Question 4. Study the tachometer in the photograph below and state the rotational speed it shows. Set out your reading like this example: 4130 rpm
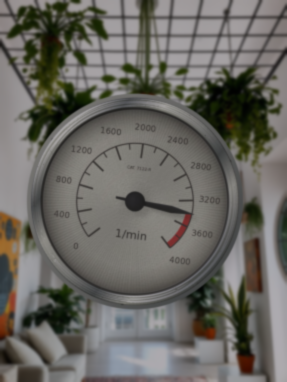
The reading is 3400 rpm
